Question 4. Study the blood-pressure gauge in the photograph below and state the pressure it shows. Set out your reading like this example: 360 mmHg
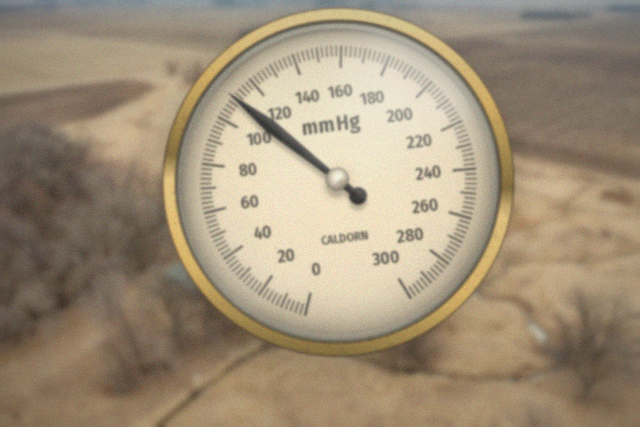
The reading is 110 mmHg
